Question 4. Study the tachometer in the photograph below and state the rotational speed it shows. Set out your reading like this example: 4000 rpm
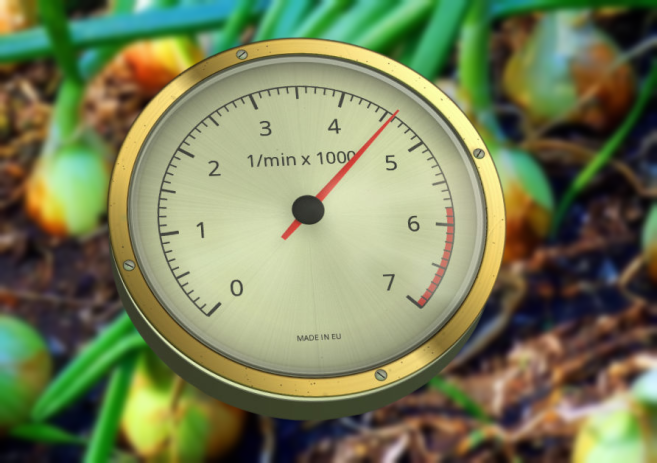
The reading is 4600 rpm
